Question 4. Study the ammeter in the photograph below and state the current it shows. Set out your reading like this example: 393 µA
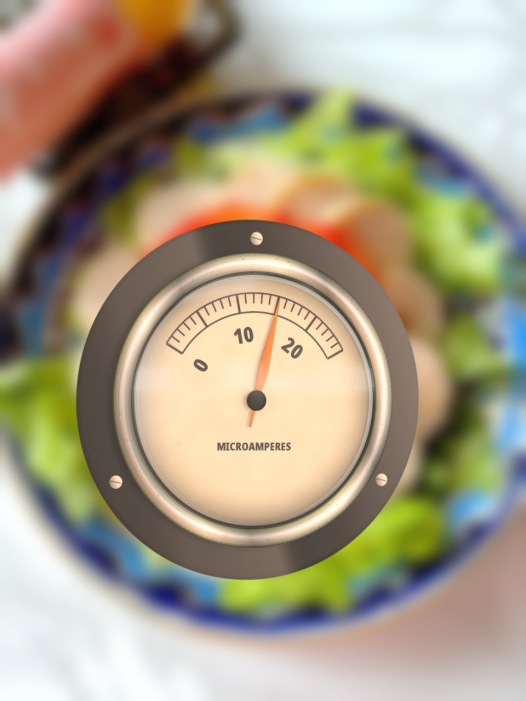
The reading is 15 µA
